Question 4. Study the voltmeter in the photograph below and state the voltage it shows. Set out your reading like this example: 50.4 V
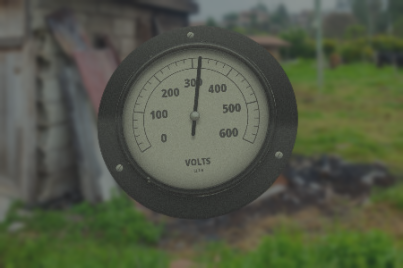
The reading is 320 V
